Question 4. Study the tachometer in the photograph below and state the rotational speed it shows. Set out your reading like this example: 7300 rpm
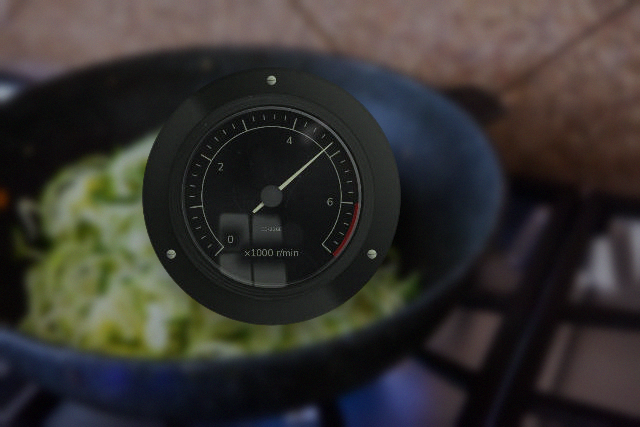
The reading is 4800 rpm
